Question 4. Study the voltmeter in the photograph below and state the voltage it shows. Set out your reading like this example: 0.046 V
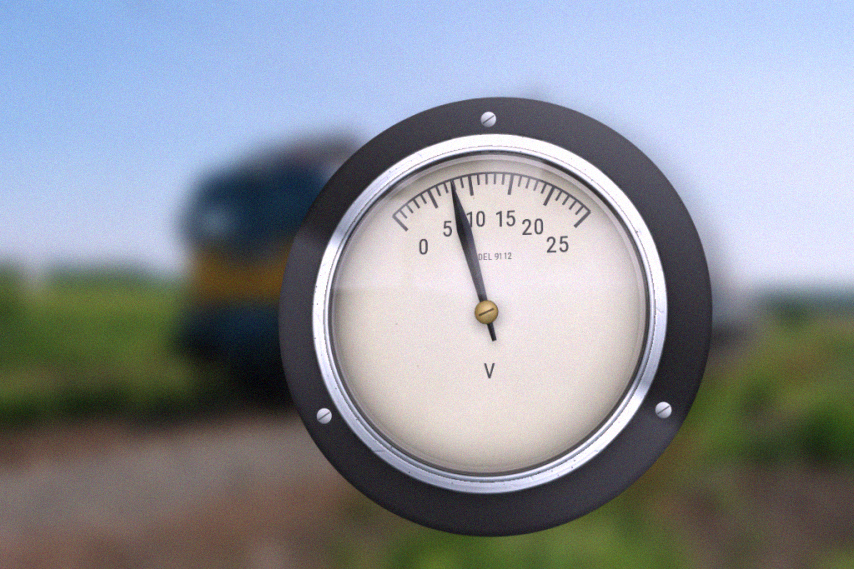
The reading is 8 V
